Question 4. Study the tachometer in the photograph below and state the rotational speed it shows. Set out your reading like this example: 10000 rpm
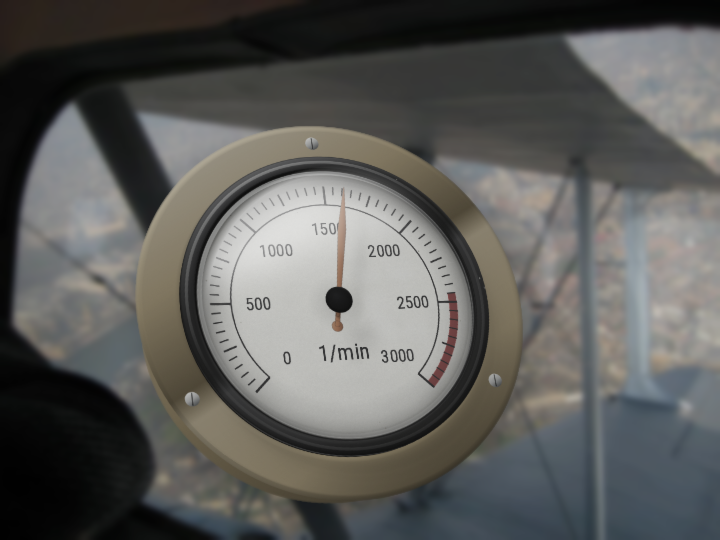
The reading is 1600 rpm
